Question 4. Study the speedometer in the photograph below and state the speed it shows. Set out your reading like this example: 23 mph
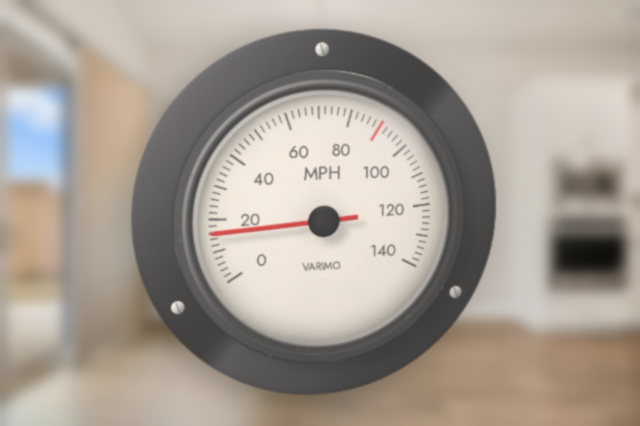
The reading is 16 mph
